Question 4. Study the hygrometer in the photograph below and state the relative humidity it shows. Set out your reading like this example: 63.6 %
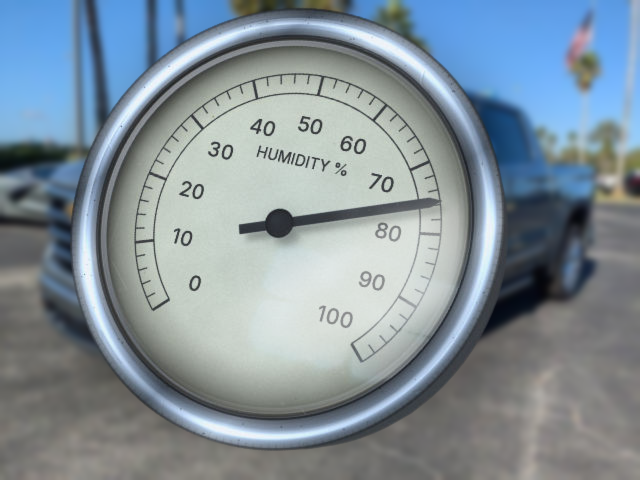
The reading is 76 %
